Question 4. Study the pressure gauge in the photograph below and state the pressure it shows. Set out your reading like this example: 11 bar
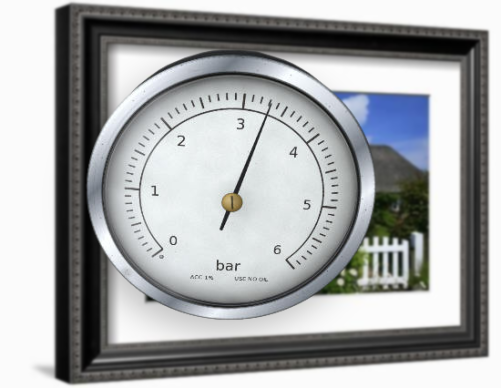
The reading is 3.3 bar
